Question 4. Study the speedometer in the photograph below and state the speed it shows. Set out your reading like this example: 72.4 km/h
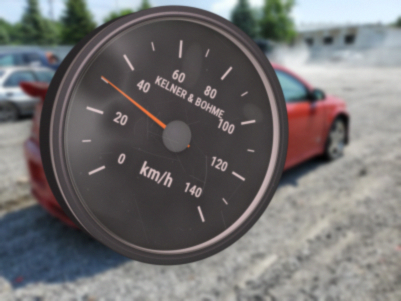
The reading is 30 km/h
